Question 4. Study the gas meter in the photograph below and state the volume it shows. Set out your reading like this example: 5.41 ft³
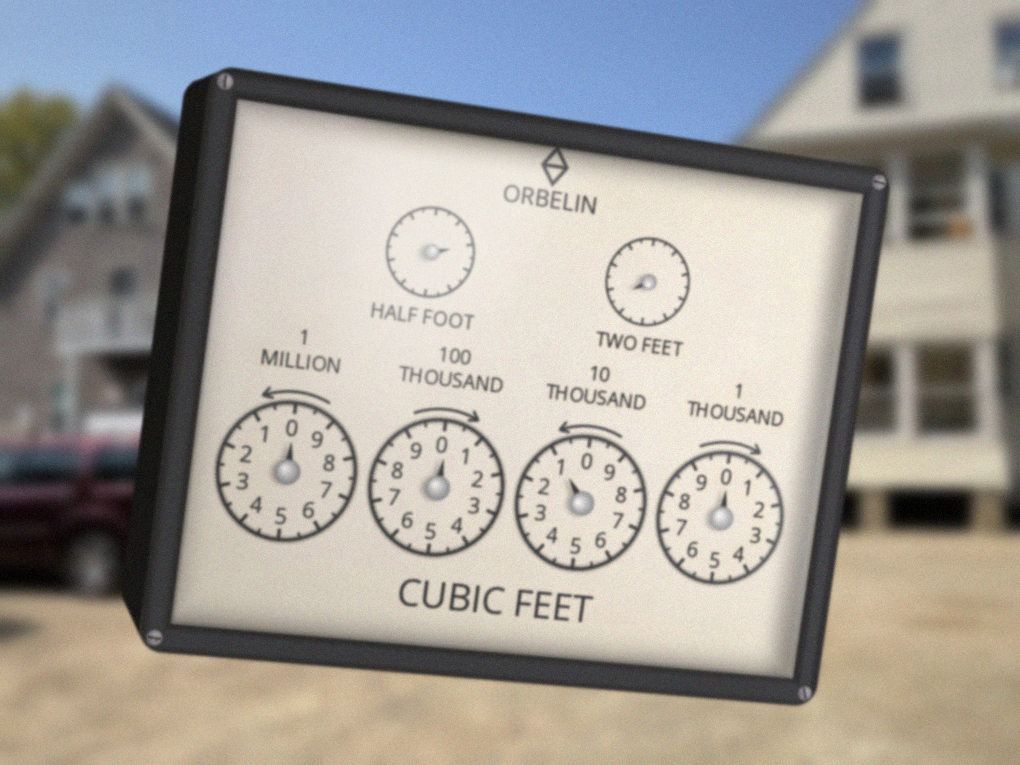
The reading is 1000 ft³
